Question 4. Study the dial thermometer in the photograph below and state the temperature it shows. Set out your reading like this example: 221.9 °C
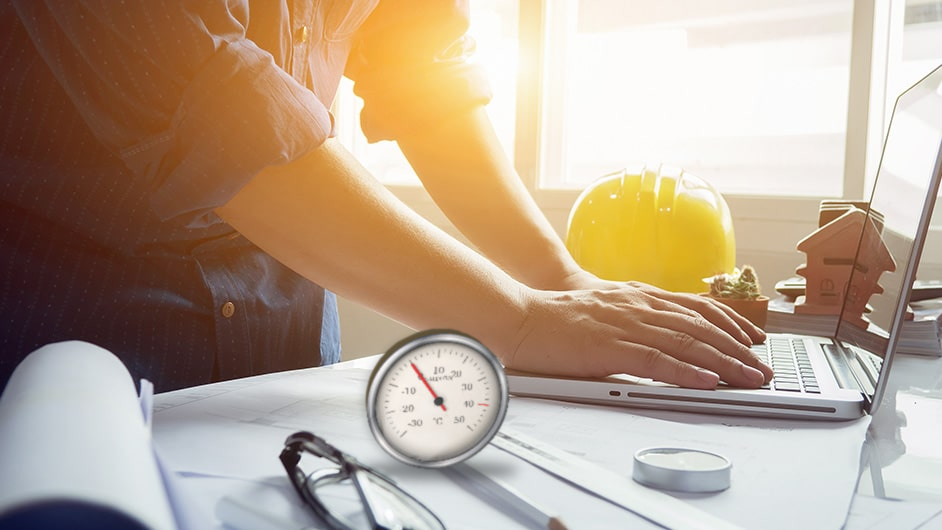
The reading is 0 °C
